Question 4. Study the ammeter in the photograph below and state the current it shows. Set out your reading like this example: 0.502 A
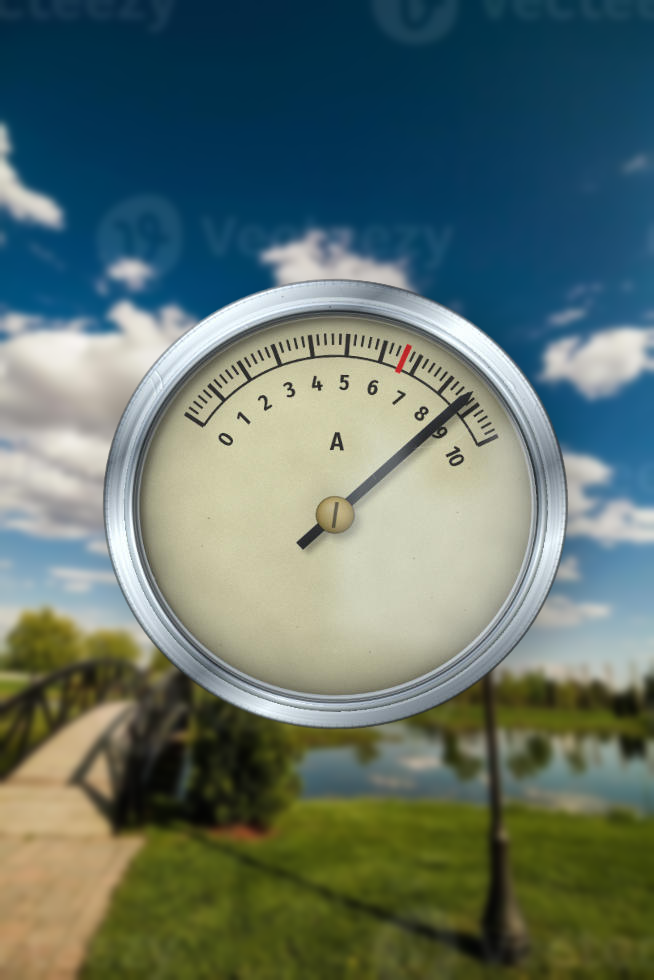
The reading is 8.6 A
